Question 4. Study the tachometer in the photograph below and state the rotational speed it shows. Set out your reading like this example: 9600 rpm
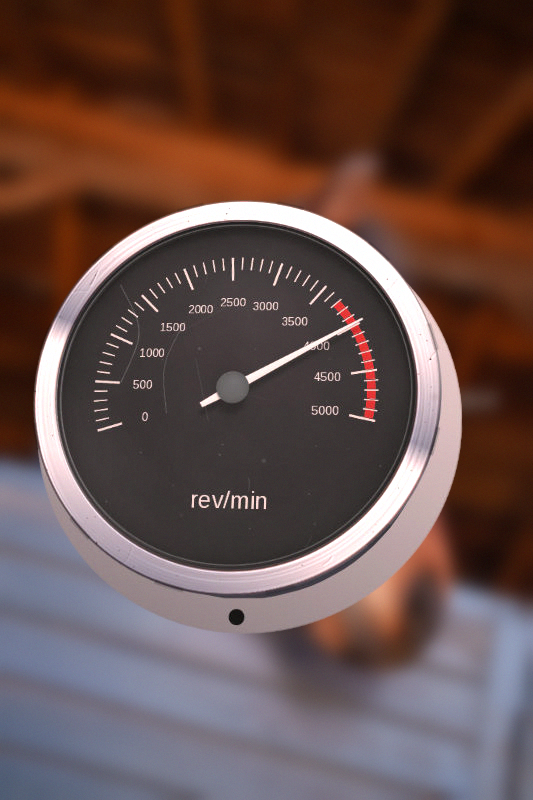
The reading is 4000 rpm
